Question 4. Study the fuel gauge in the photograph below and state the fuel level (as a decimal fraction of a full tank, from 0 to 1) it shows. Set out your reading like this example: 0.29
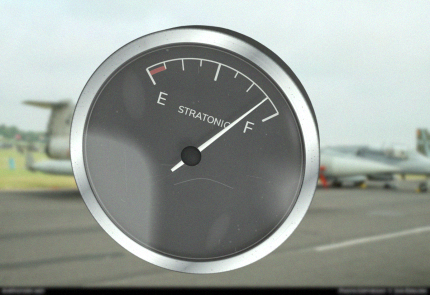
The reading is 0.875
